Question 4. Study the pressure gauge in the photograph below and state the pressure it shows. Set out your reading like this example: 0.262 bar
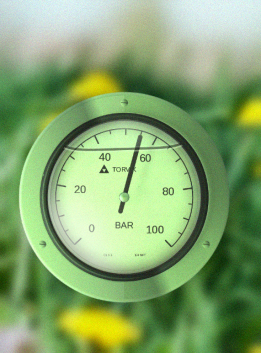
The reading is 55 bar
